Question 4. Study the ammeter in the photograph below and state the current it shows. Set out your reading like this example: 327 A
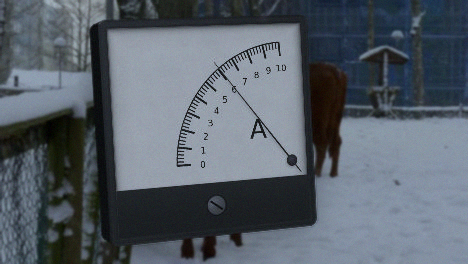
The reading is 6 A
